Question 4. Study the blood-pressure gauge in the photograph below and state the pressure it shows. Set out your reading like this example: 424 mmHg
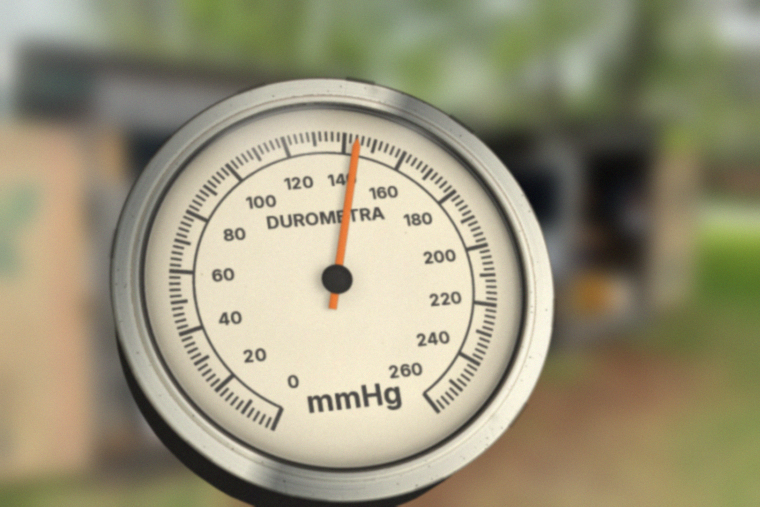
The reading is 144 mmHg
